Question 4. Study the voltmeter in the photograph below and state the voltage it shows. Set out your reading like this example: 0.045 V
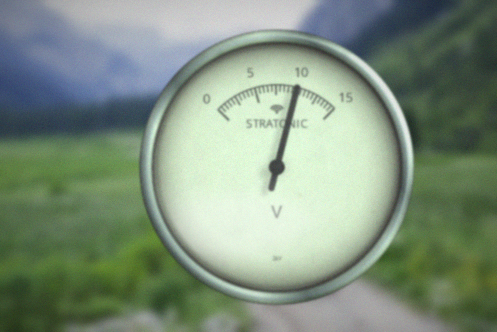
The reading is 10 V
